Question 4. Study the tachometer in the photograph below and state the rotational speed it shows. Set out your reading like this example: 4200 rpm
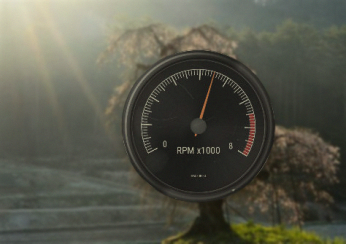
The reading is 4500 rpm
